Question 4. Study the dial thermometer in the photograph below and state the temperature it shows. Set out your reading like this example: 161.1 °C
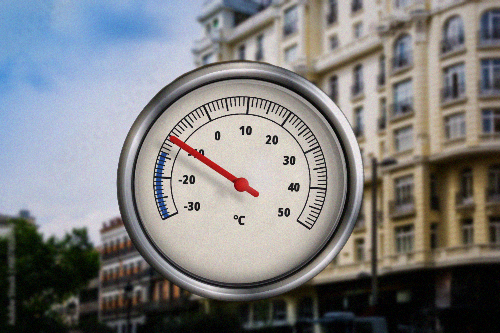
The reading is -10 °C
